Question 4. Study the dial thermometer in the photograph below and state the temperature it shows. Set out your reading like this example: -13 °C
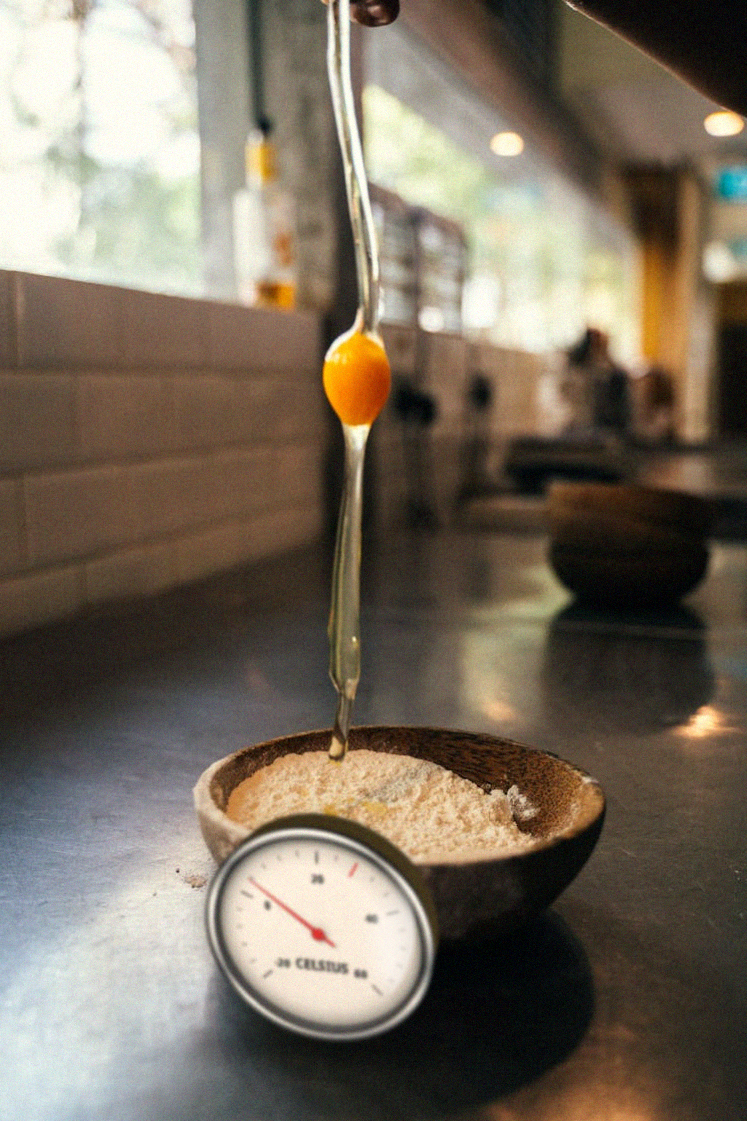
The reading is 4 °C
